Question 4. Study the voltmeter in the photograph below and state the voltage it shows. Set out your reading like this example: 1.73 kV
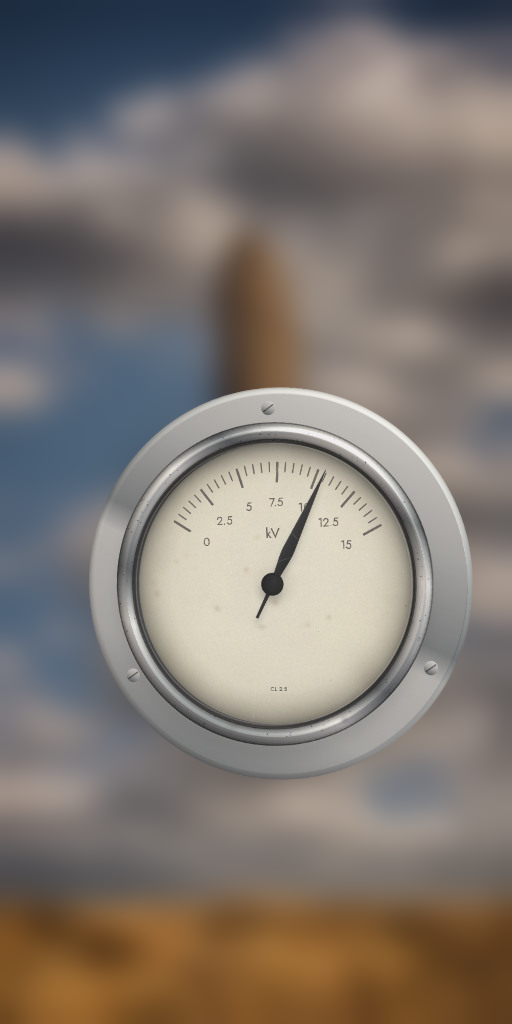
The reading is 10.5 kV
